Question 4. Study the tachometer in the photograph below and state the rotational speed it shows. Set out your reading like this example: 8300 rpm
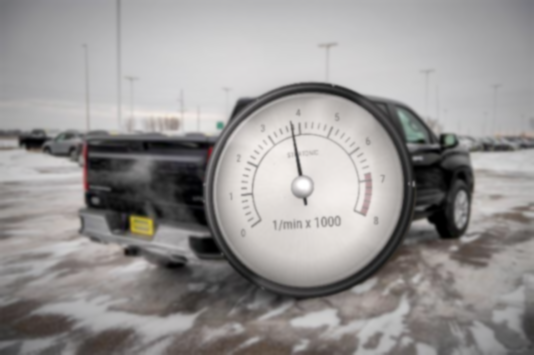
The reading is 3800 rpm
